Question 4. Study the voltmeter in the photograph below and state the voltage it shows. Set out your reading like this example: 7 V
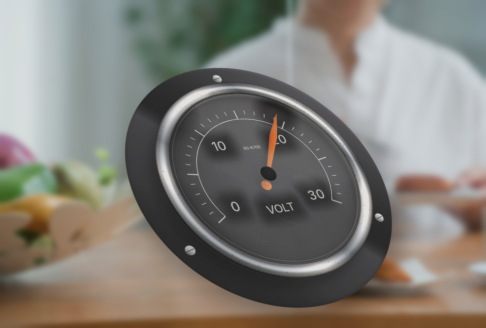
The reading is 19 V
